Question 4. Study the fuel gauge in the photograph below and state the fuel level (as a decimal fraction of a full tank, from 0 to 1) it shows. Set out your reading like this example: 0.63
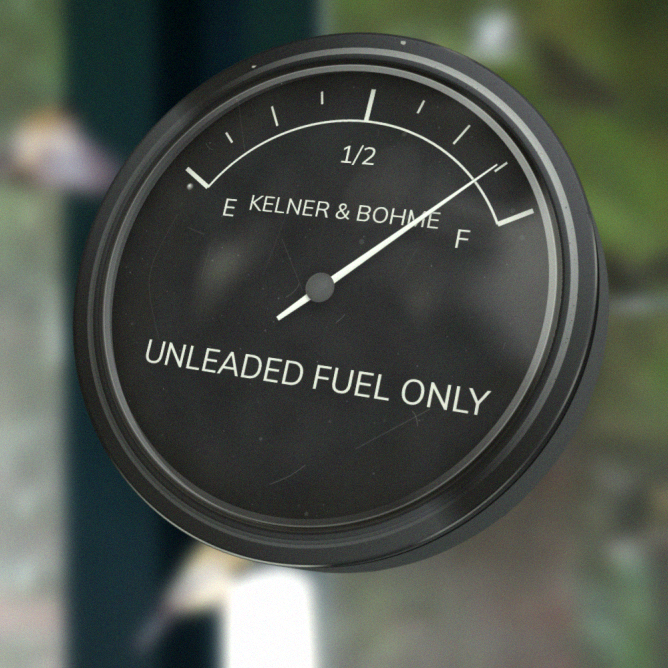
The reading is 0.875
